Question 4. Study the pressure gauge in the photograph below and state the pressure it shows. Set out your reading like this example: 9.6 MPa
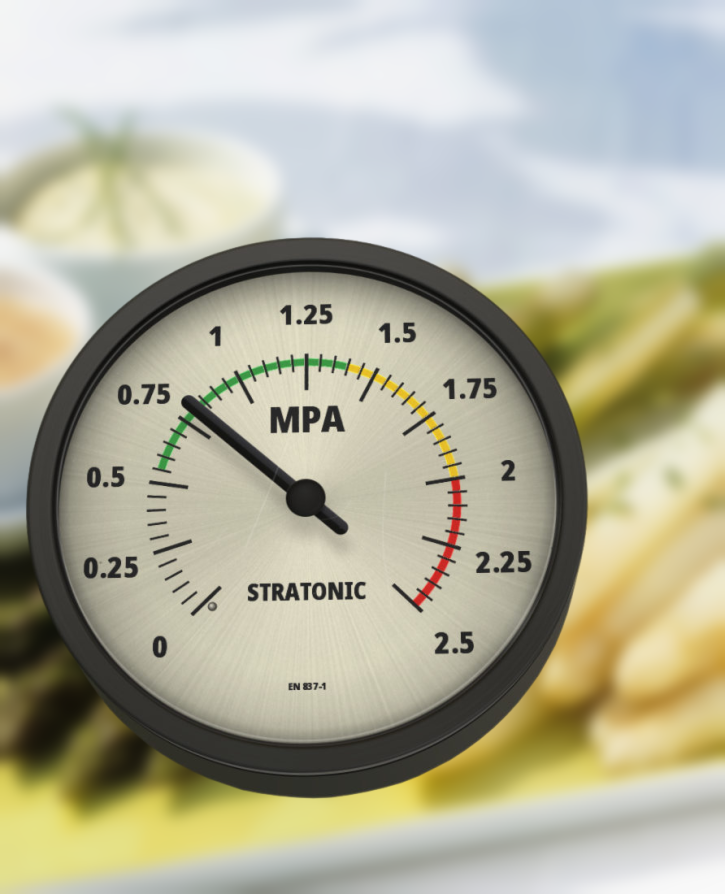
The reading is 0.8 MPa
